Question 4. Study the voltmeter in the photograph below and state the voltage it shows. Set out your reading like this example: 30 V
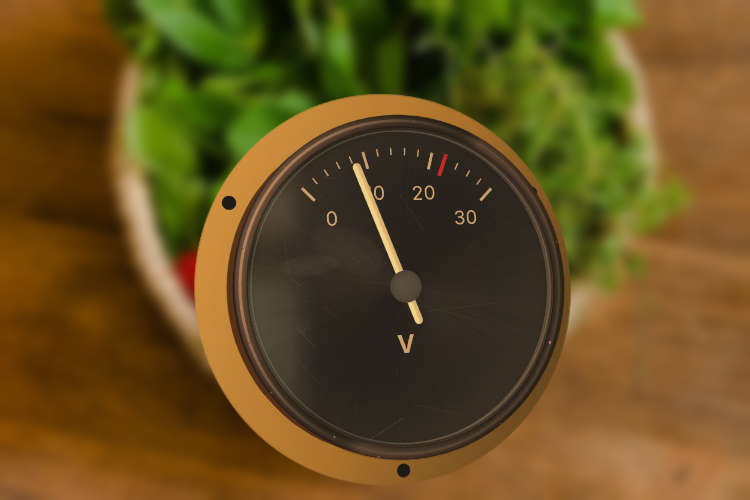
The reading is 8 V
